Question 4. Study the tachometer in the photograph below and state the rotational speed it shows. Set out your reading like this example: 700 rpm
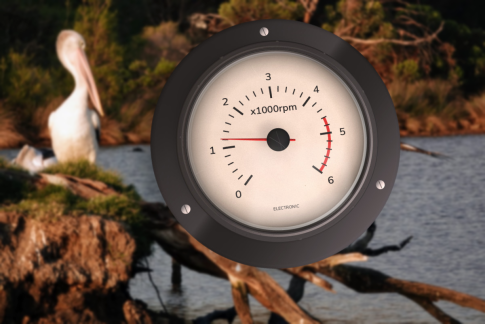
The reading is 1200 rpm
